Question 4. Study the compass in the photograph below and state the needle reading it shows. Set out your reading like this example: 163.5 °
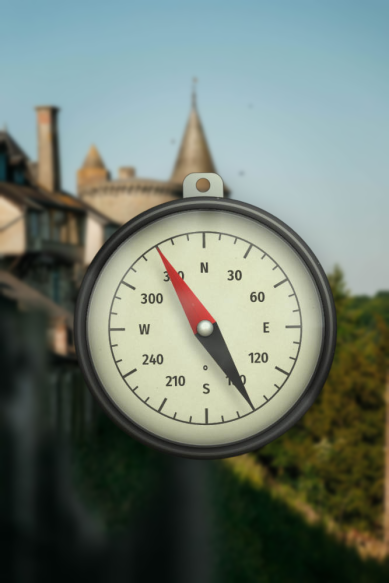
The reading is 330 °
